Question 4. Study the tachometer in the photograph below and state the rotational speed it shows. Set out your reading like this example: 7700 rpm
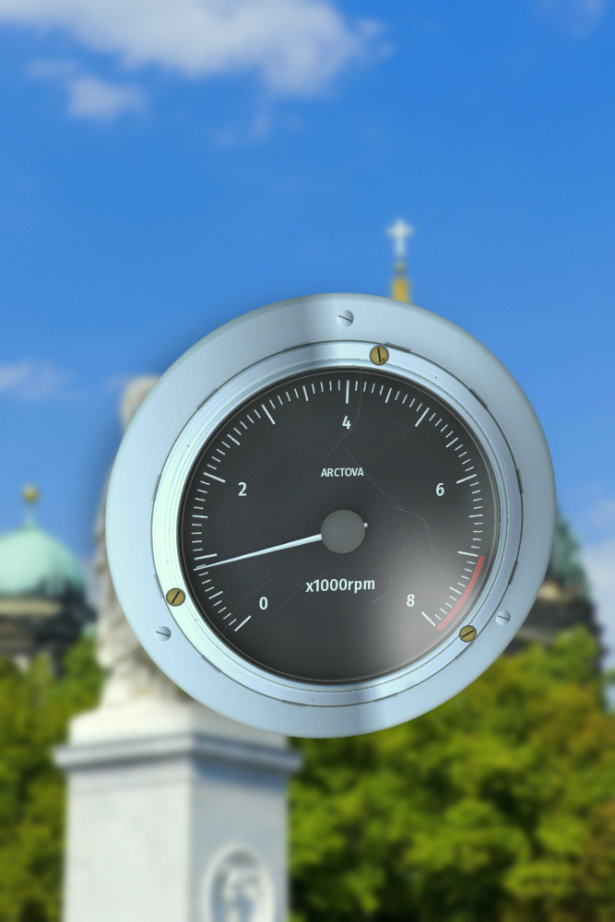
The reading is 900 rpm
